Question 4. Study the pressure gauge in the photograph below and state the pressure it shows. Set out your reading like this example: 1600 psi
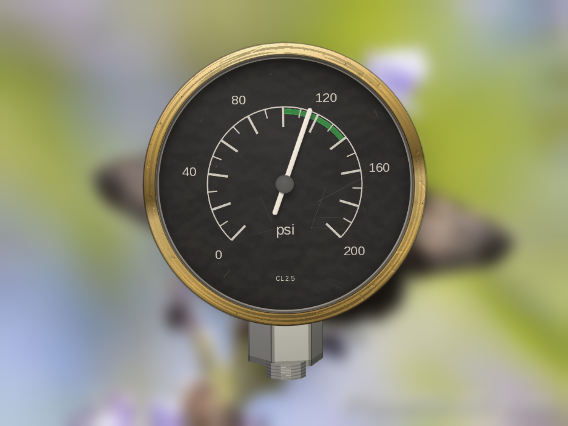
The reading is 115 psi
